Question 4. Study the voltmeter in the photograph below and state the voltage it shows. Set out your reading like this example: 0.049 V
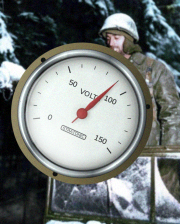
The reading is 90 V
